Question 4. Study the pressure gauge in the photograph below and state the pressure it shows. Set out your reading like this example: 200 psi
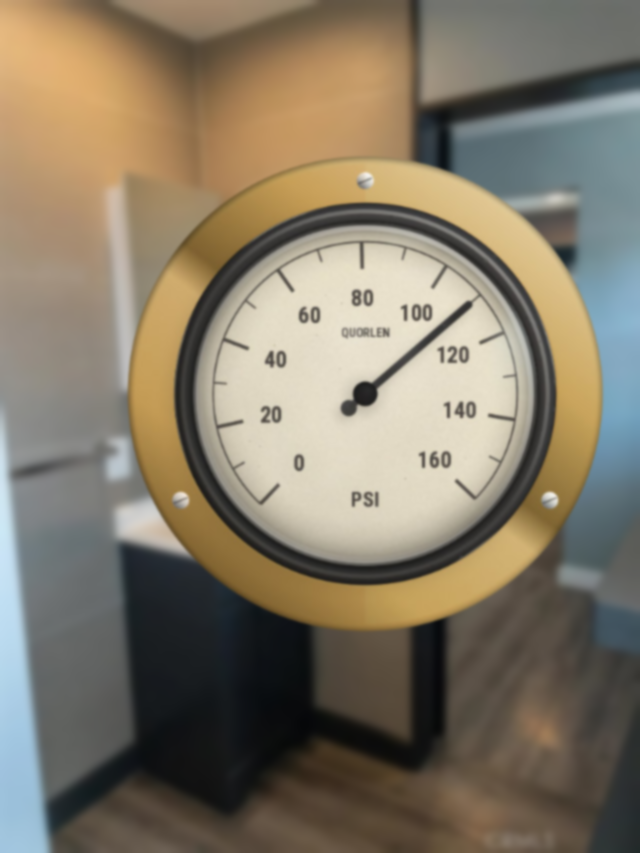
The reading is 110 psi
